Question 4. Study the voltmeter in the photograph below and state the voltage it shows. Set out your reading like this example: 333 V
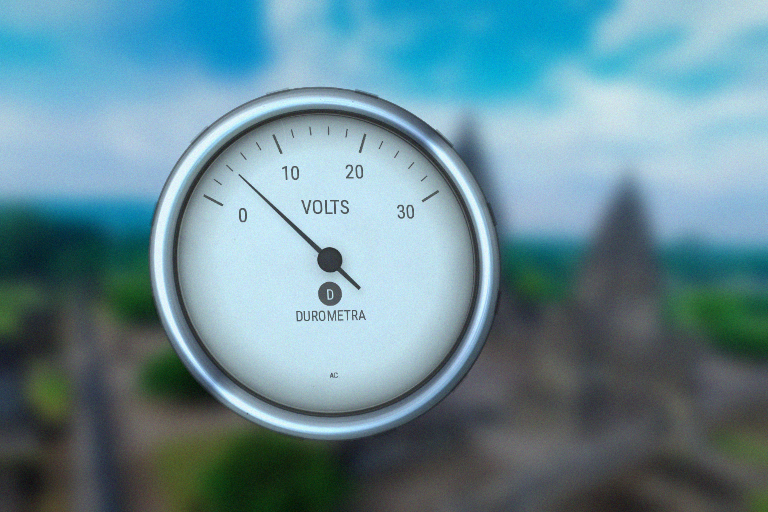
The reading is 4 V
